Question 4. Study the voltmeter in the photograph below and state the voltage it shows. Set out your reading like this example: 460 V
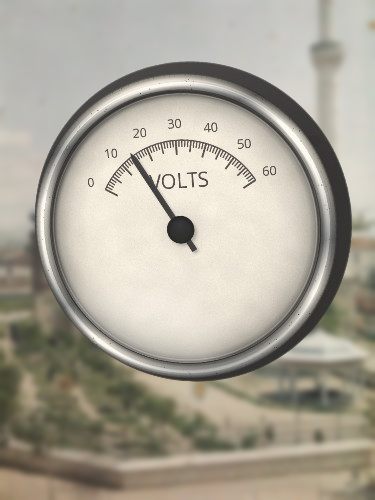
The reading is 15 V
